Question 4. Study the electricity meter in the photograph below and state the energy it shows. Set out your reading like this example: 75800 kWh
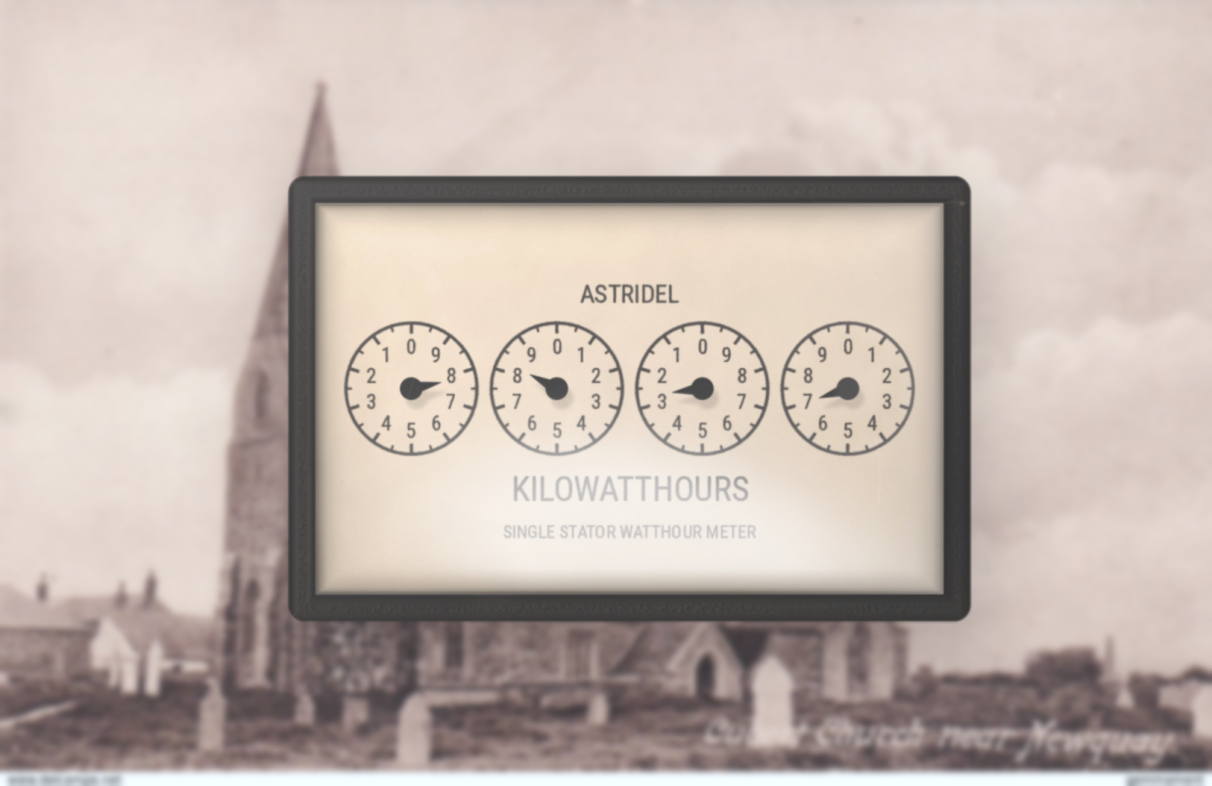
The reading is 7827 kWh
